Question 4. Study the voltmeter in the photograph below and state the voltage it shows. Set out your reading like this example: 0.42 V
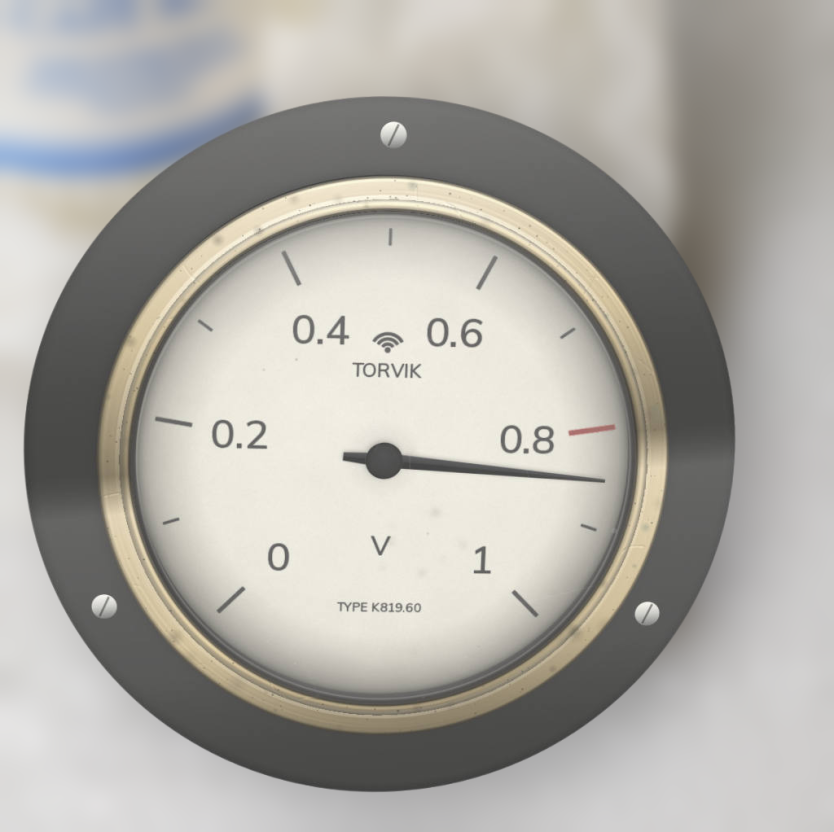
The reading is 0.85 V
